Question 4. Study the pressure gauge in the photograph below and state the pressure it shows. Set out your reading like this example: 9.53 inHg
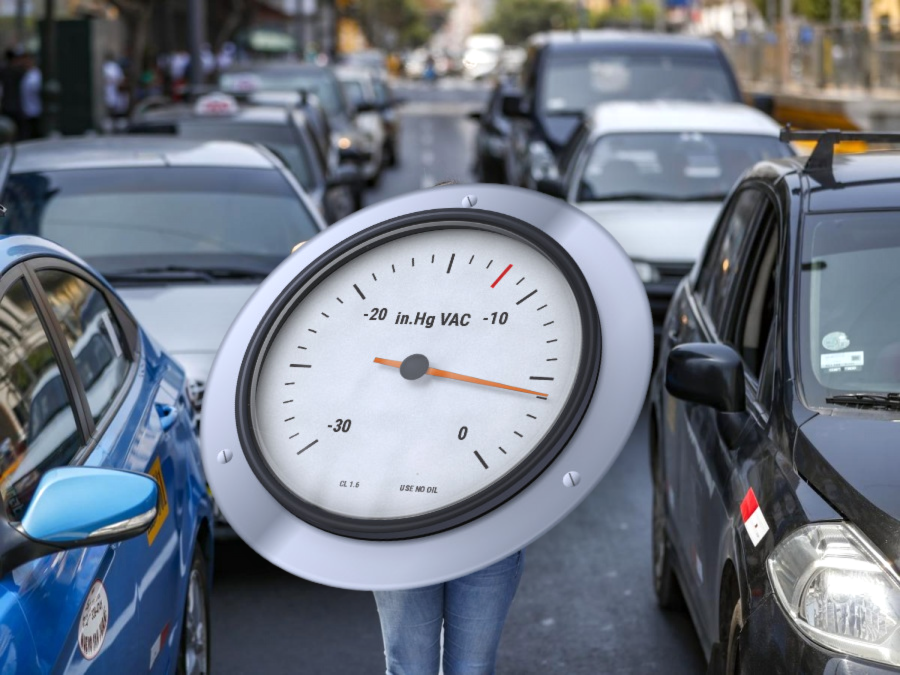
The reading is -4 inHg
